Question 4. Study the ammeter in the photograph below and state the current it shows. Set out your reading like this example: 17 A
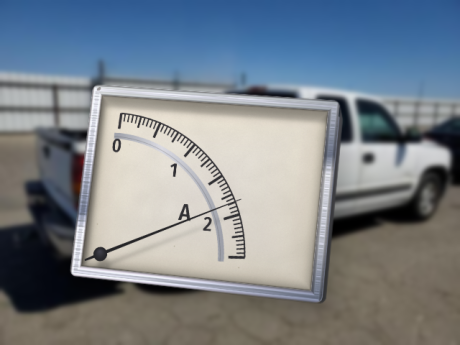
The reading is 1.85 A
